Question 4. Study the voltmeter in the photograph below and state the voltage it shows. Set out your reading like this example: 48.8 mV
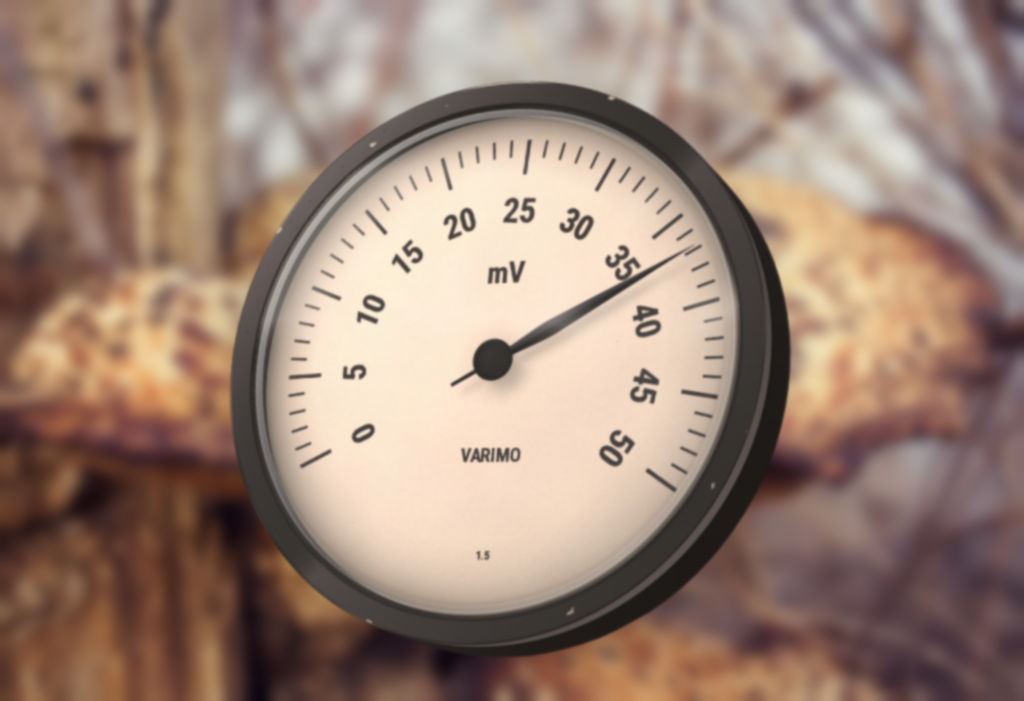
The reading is 37 mV
